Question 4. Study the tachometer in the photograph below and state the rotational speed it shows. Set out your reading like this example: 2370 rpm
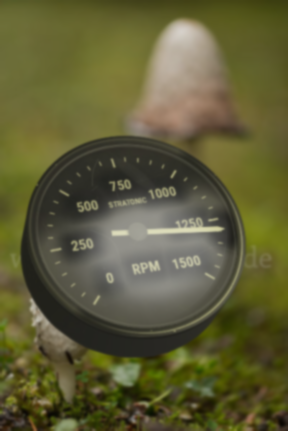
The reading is 1300 rpm
